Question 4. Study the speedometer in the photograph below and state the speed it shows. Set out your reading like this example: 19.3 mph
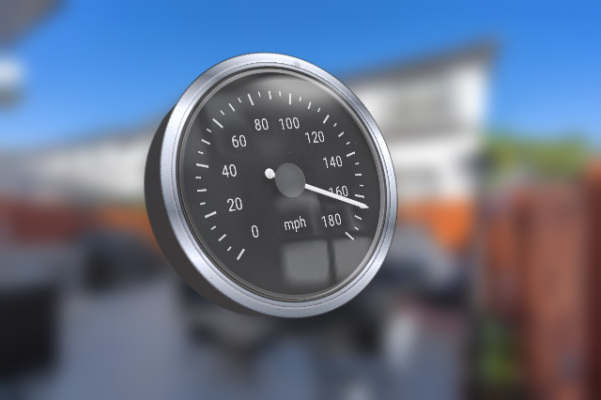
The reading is 165 mph
